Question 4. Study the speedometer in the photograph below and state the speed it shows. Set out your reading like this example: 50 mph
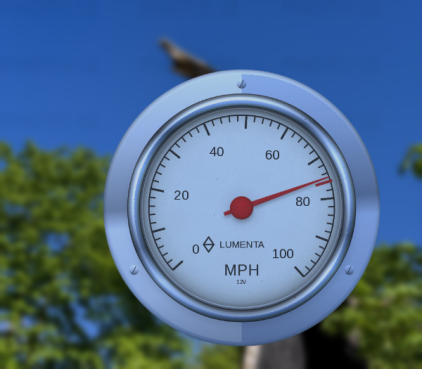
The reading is 75 mph
